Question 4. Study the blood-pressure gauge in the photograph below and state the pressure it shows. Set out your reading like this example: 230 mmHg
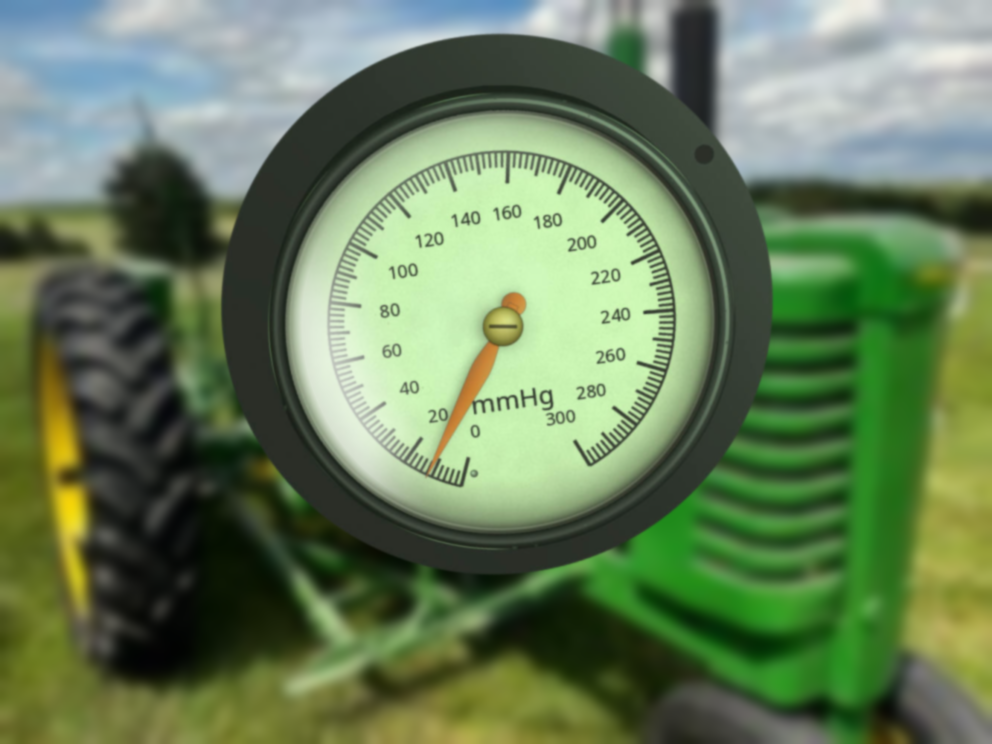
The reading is 12 mmHg
